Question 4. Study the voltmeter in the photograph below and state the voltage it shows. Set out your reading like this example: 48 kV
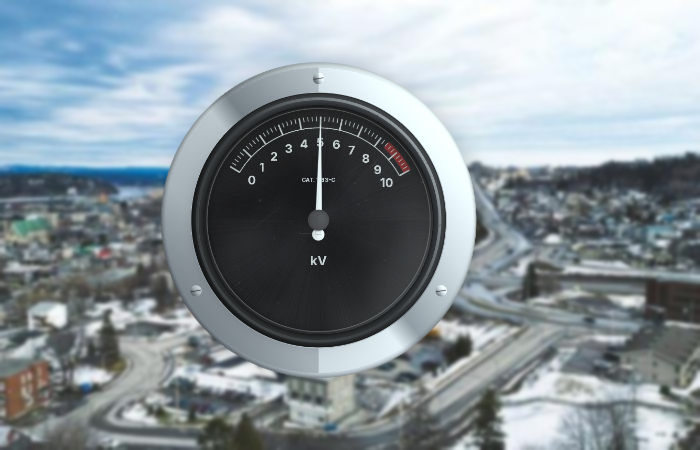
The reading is 5 kV
